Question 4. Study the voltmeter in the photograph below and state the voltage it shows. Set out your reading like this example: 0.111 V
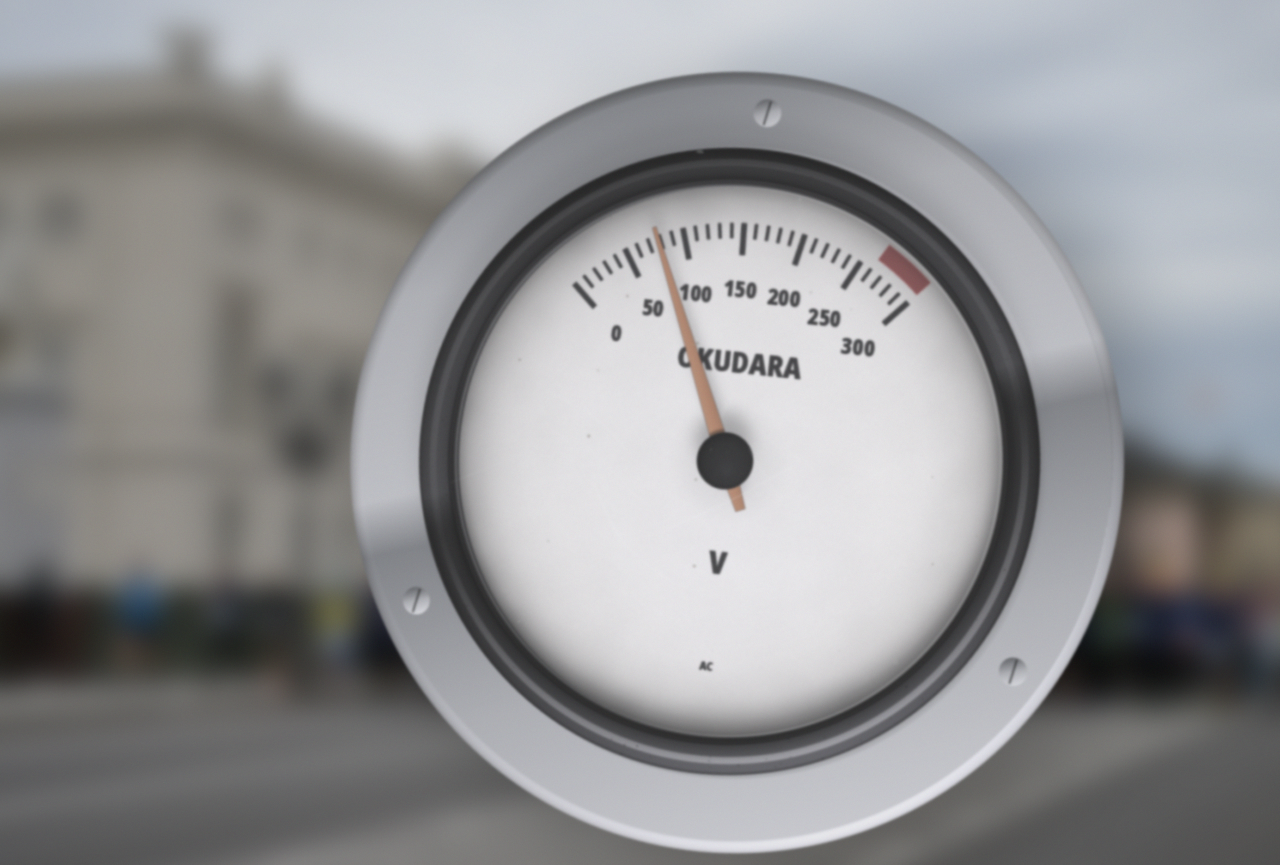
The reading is 80 V
